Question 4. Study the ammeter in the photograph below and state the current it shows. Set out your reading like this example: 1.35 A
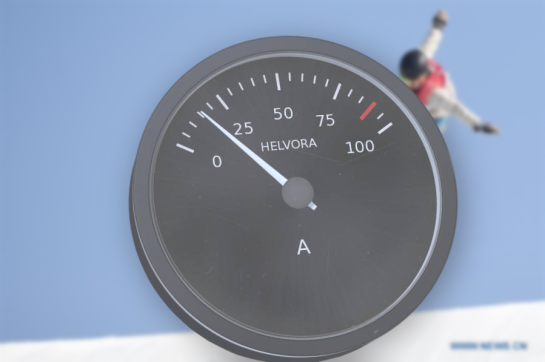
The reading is 15 A
